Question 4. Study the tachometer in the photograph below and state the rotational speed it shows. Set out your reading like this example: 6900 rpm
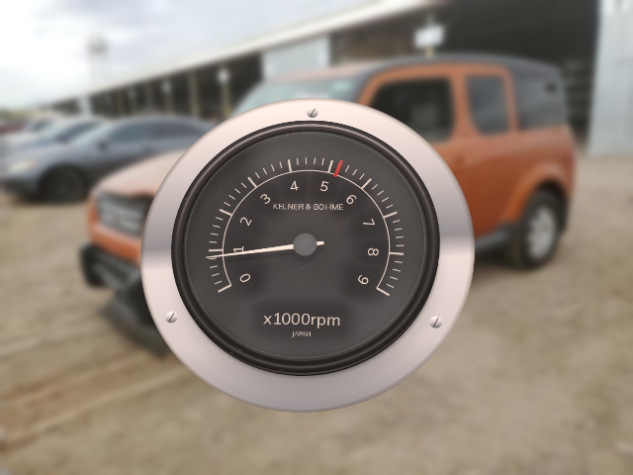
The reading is 800 rpm
